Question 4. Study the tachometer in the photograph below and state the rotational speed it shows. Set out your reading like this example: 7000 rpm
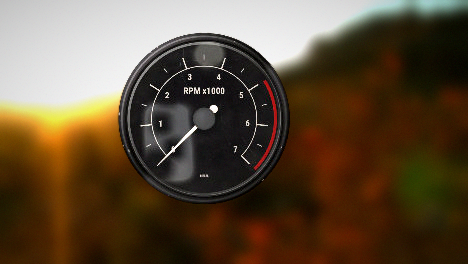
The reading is 0 rpm
